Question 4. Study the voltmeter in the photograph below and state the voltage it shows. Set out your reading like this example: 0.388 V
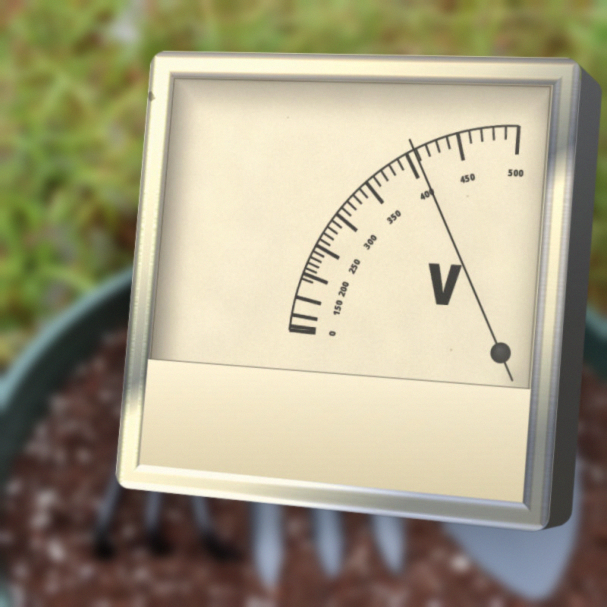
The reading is 410 V
